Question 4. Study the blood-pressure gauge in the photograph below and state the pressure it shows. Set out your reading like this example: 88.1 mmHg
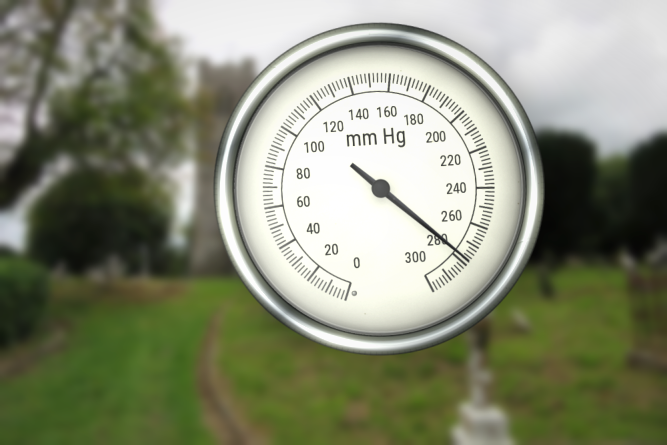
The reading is 278 mmHg
